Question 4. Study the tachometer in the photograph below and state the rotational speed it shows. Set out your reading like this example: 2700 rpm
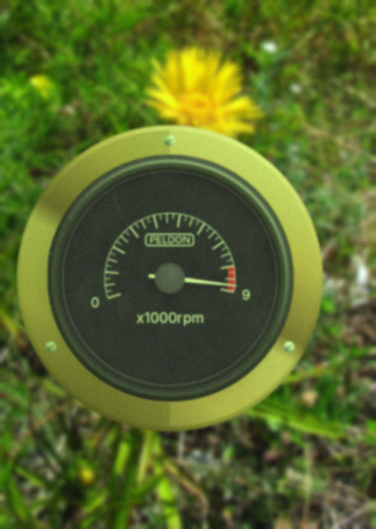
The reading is 8750 rpm
